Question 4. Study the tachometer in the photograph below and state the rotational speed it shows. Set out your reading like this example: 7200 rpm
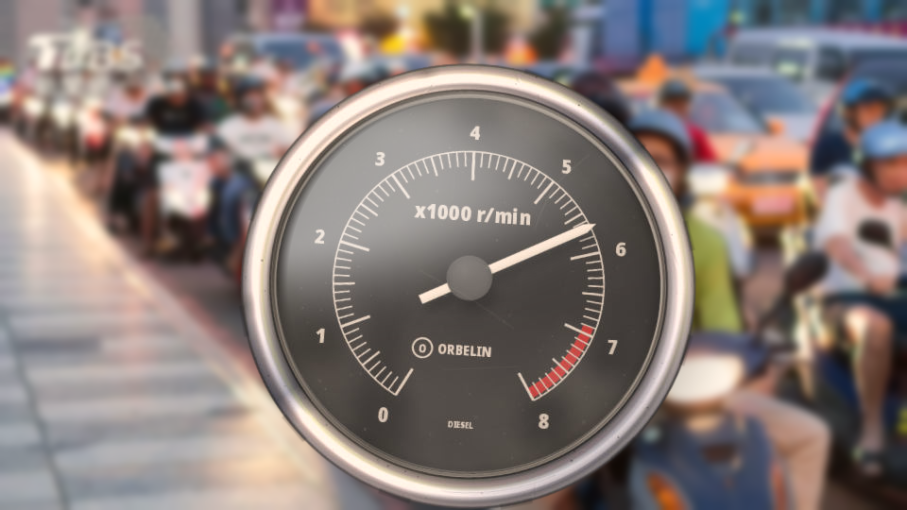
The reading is 5700 rpm
